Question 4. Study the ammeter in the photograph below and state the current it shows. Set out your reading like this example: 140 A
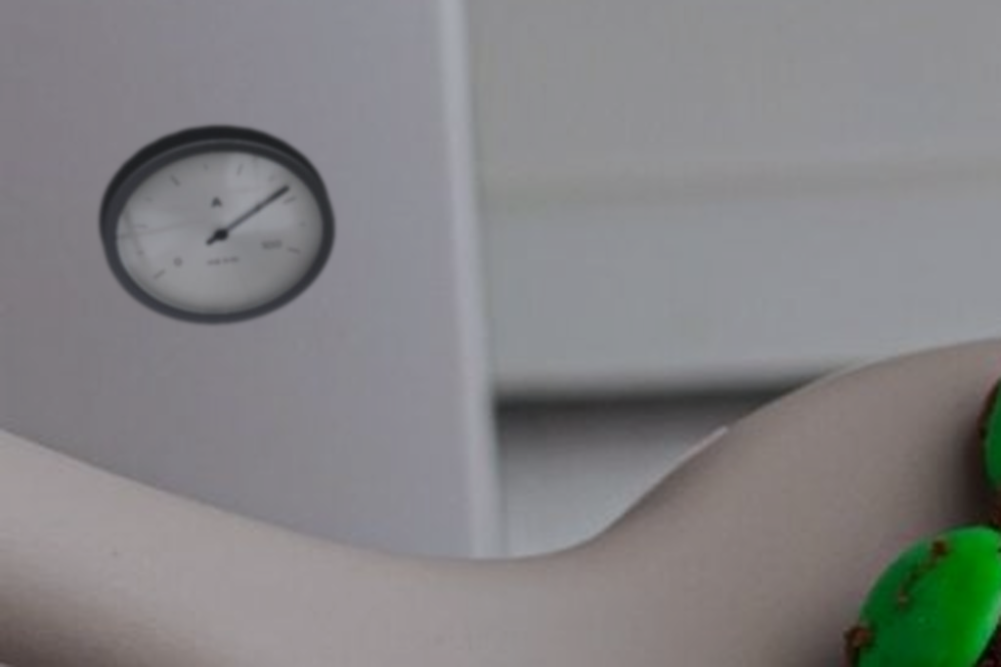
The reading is 75 A
